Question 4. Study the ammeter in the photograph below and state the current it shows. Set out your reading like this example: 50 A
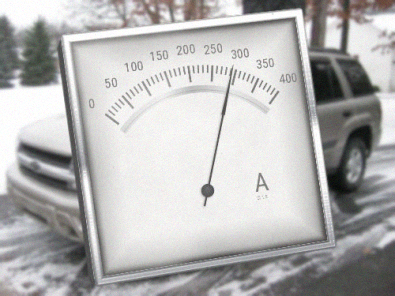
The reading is 290 A
